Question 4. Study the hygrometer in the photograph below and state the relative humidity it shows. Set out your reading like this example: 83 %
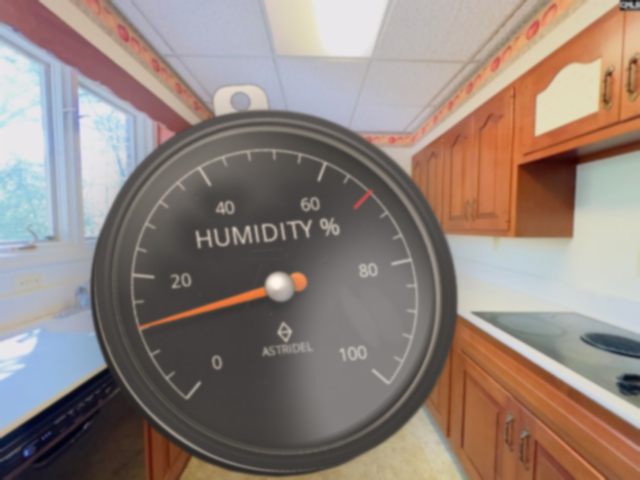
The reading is 12 %
